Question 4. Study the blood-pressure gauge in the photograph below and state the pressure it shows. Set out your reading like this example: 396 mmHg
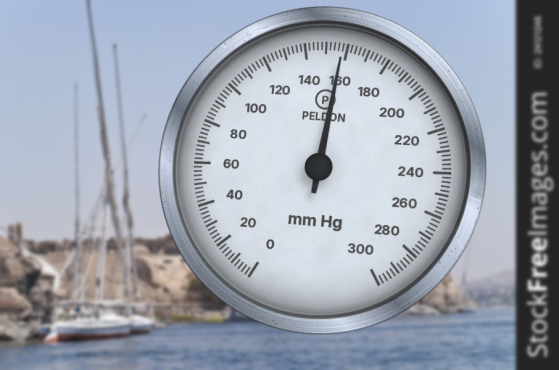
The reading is 158 mmHg
